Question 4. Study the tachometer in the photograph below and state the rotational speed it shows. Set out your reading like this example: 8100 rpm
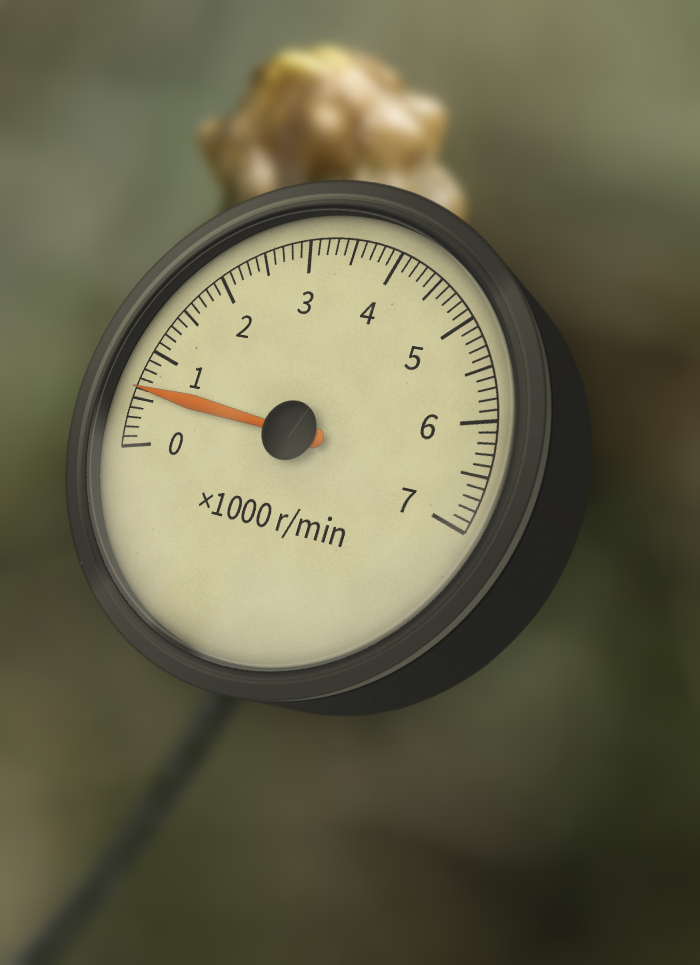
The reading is 600 rpm
